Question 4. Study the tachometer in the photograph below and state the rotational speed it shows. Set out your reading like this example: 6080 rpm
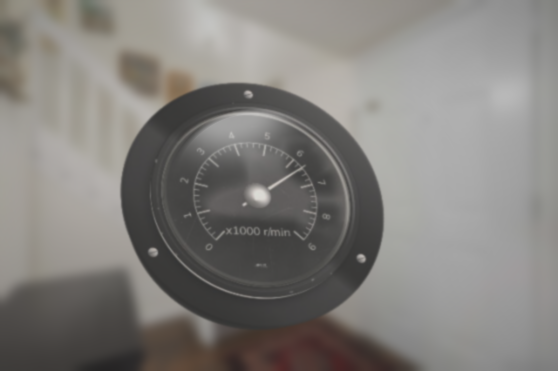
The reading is 6400 rpm
